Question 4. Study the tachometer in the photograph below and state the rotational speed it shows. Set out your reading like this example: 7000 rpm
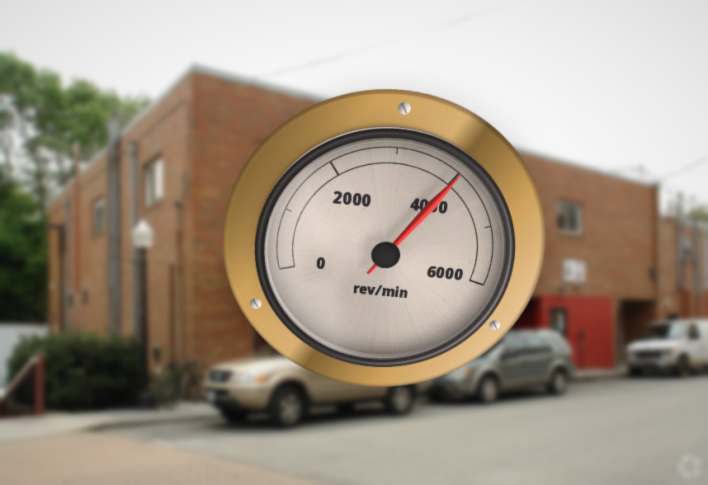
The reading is 4000 rpm
